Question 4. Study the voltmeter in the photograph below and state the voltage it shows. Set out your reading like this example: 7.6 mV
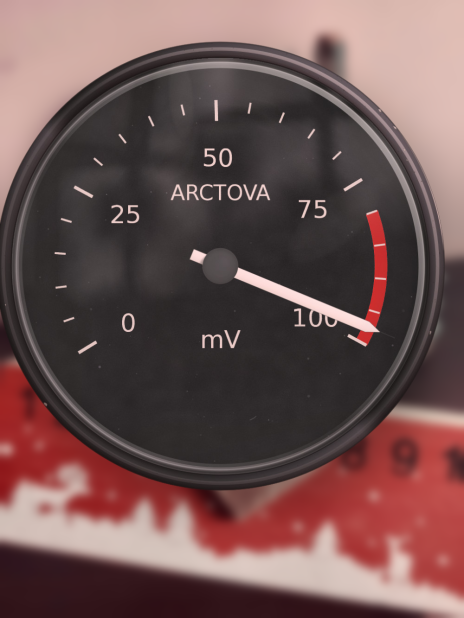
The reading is 97.5 mV
